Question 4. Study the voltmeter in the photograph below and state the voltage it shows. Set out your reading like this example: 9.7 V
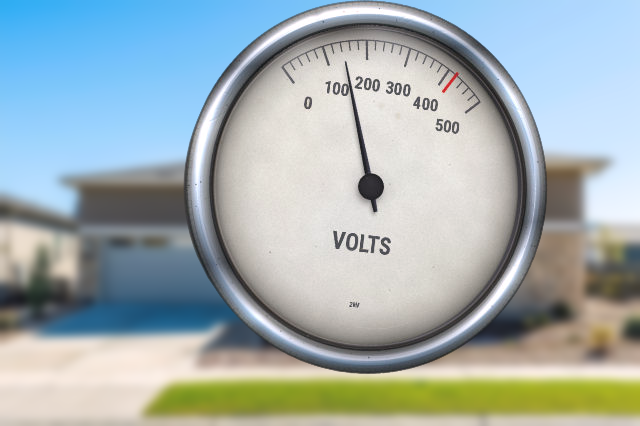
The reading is 140 V
